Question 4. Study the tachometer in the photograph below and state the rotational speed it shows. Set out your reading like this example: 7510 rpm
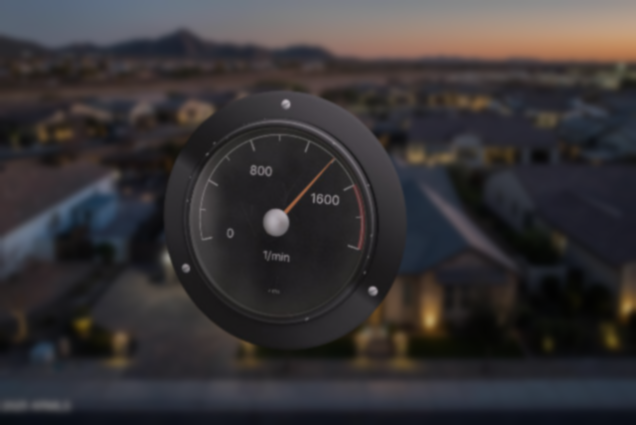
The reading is 1400 rpm
